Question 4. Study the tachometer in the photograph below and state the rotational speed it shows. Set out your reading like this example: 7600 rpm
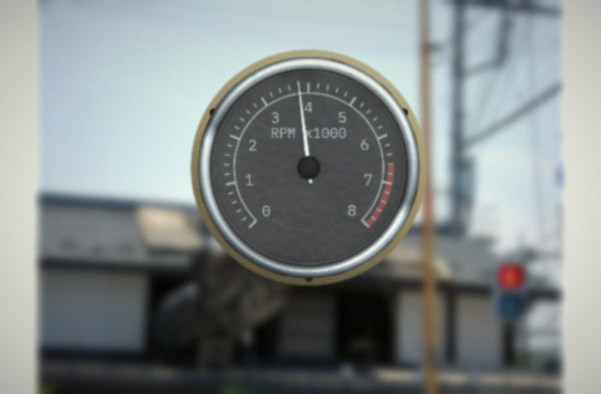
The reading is 3800 rpm
